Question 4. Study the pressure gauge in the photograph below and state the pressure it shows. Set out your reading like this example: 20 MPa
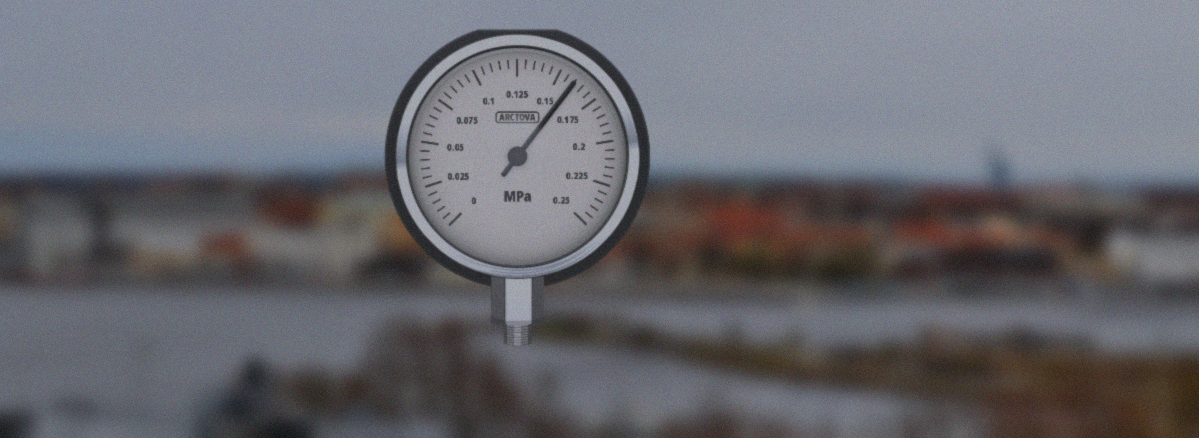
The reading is 0.16 MPa
